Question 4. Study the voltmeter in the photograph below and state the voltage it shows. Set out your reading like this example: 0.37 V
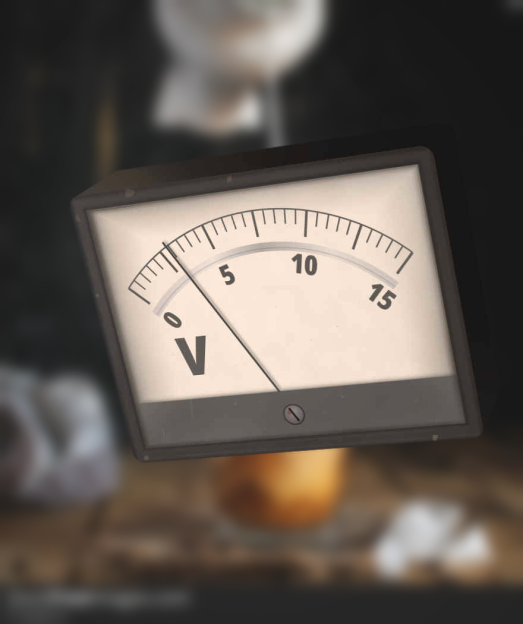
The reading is 3 V
